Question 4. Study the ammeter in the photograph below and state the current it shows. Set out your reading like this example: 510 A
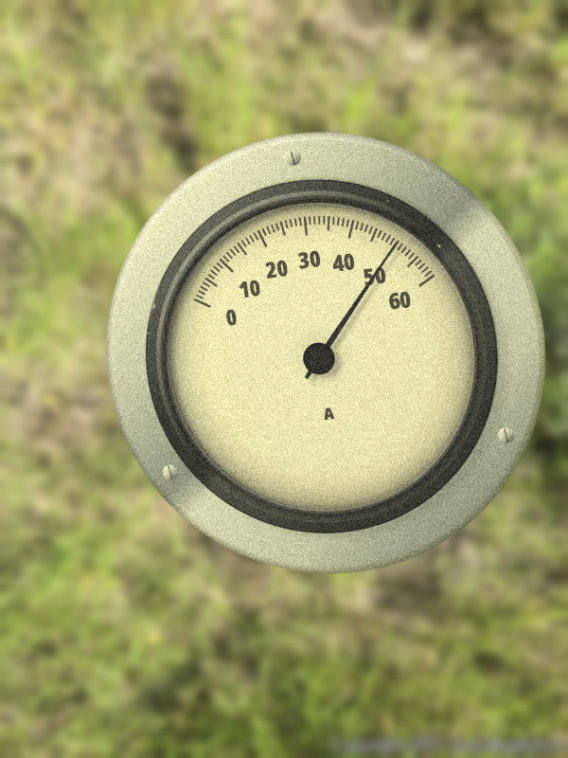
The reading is 50 A
